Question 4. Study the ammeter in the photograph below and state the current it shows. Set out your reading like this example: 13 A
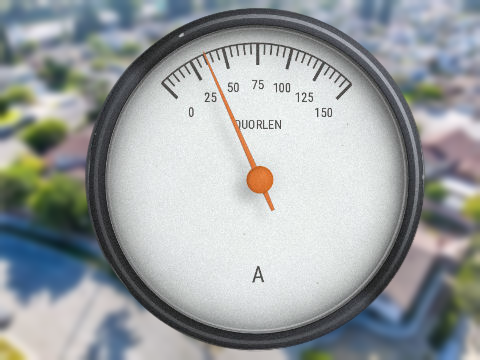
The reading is 35 A
